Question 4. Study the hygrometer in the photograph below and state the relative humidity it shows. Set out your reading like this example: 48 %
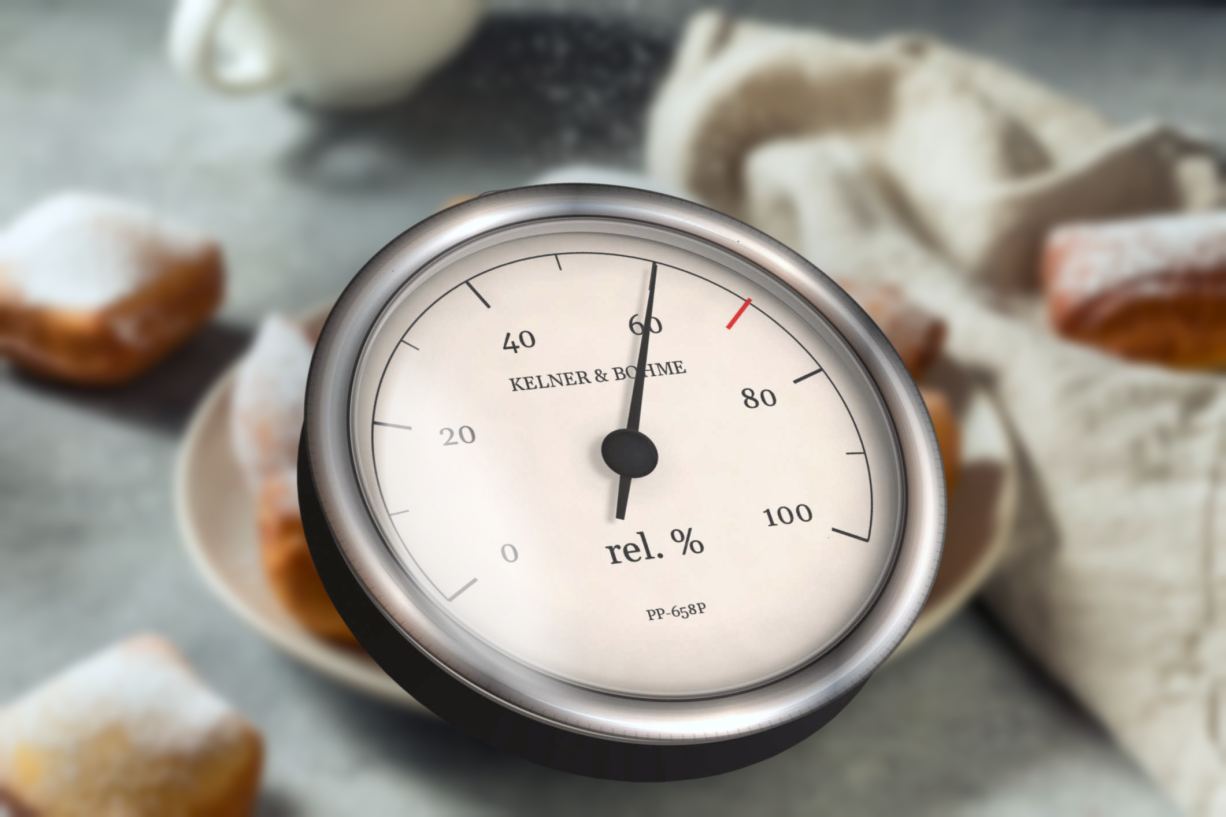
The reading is 60 %
